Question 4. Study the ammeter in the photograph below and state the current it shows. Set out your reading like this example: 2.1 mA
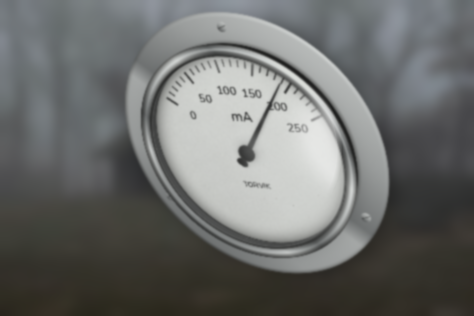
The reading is 190 mA
